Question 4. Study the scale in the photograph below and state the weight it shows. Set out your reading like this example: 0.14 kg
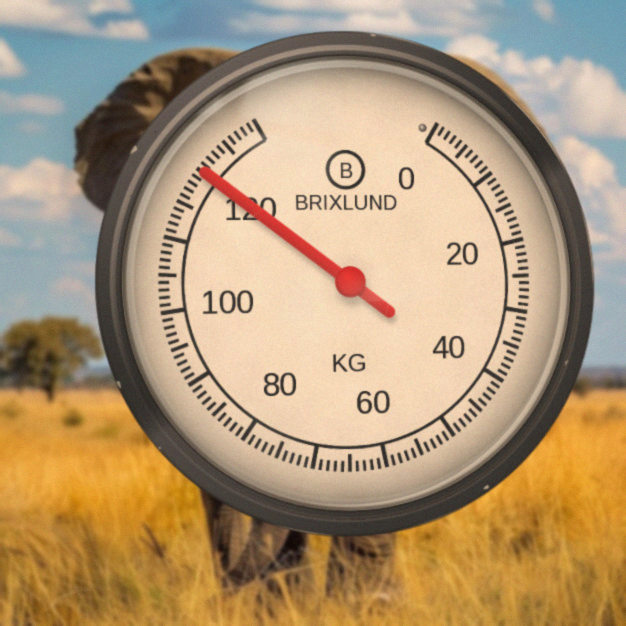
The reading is 120 kg
